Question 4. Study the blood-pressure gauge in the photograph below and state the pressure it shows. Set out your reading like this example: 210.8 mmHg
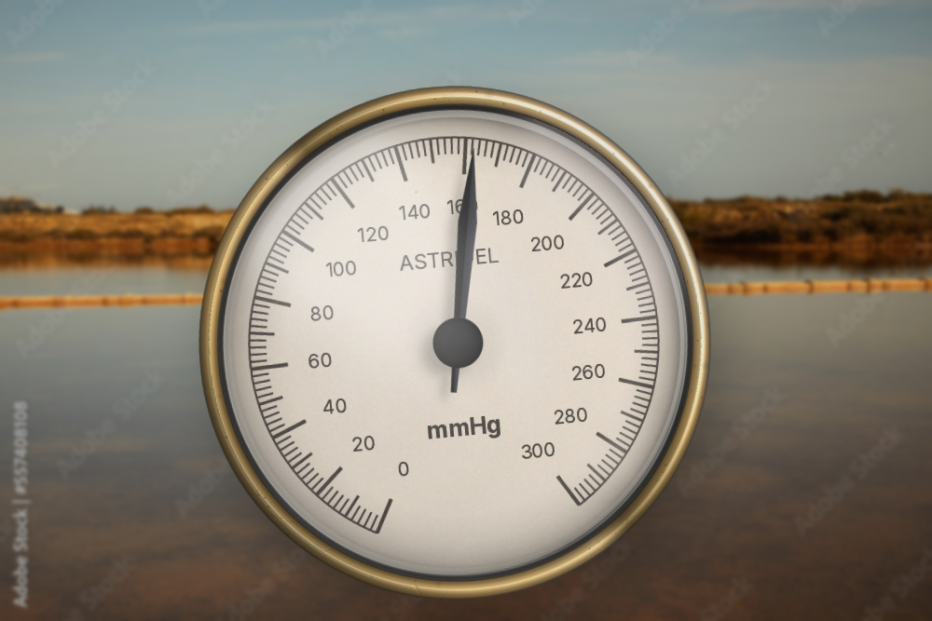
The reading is 162 mmHg
